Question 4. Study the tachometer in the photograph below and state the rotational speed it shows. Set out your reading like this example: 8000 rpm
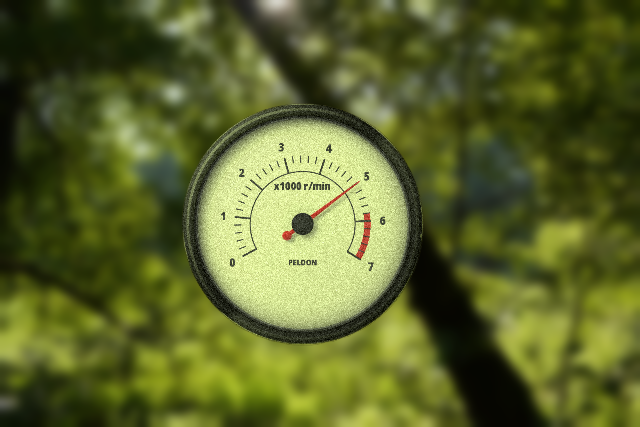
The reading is 5000 rpm
